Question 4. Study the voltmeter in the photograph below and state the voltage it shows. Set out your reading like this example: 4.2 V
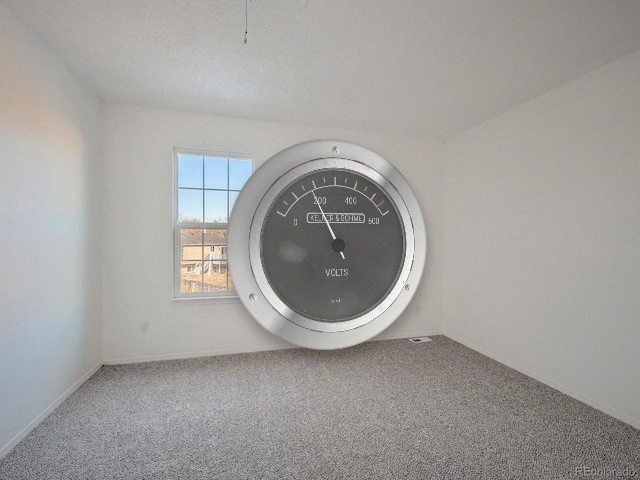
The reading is 175 V
